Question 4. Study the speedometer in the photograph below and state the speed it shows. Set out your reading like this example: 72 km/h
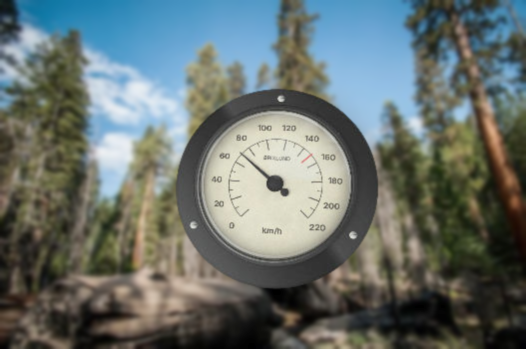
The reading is 70 km/h
